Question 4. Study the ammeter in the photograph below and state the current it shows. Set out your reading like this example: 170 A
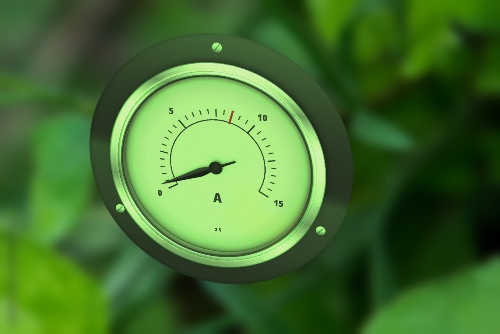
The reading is 0.5 A
